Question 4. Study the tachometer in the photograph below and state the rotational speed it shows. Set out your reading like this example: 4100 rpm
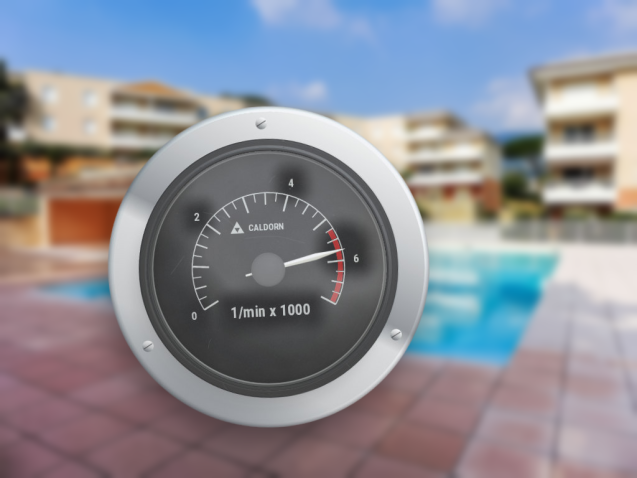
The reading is 5750 rpm
